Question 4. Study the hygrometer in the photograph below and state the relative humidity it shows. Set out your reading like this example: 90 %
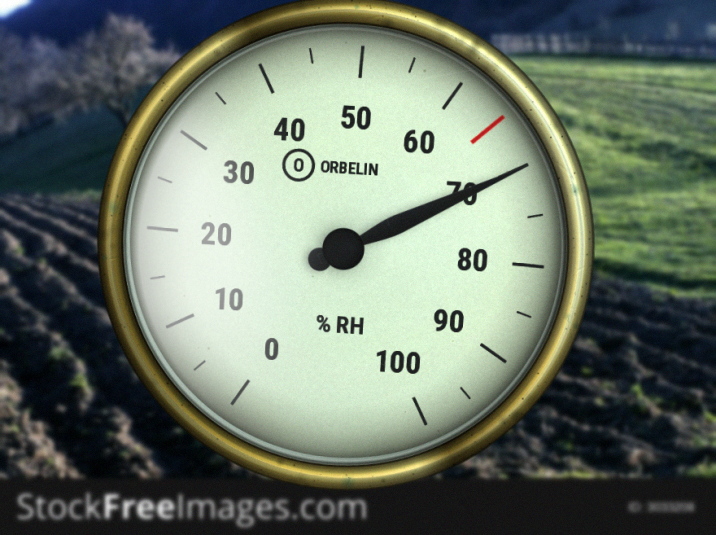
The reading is 70 %
